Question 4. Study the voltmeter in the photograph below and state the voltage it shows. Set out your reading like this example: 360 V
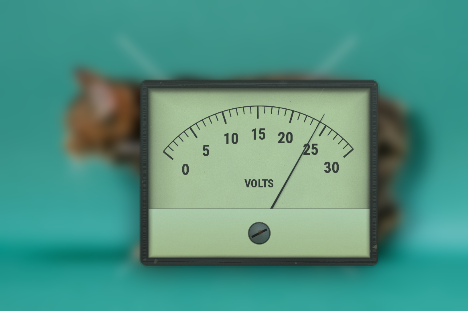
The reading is 24 V
